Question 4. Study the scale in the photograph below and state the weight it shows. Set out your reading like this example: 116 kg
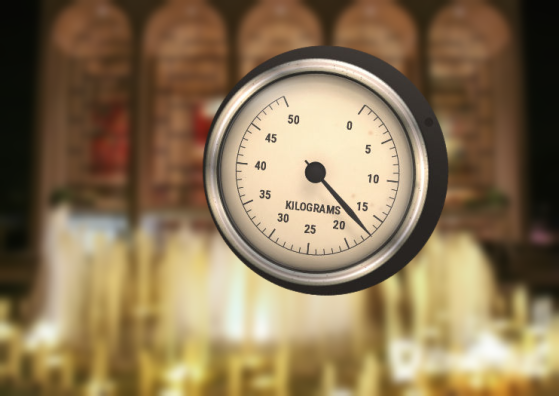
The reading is 17 kg
